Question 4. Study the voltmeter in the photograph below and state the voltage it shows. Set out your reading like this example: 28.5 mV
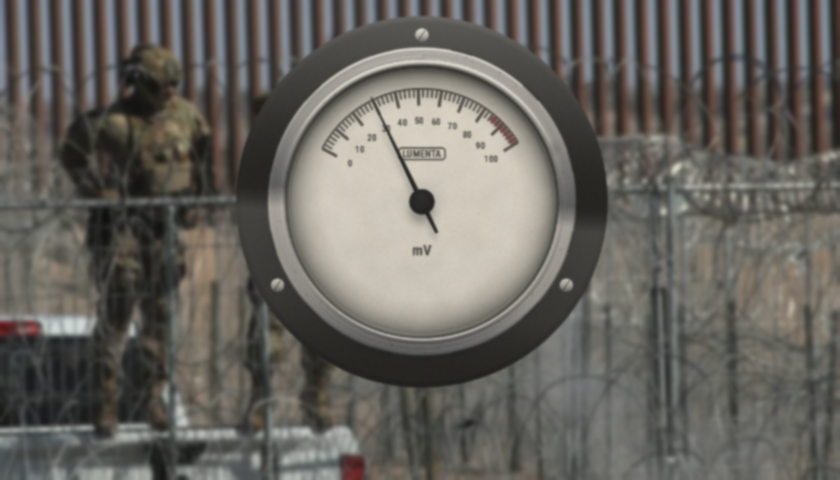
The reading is 30 mV
